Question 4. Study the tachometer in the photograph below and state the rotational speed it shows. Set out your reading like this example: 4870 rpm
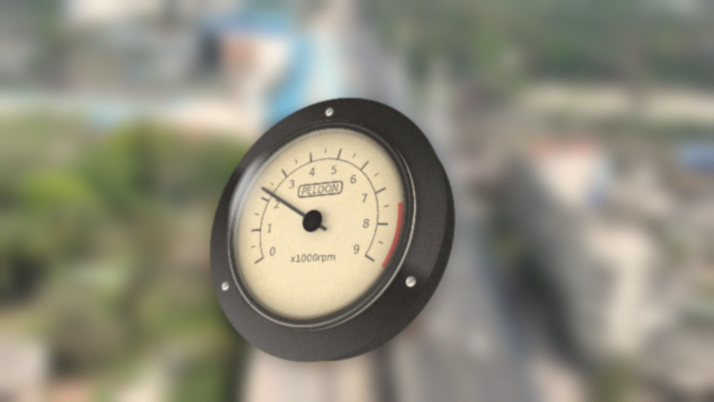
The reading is 2250 rpm
